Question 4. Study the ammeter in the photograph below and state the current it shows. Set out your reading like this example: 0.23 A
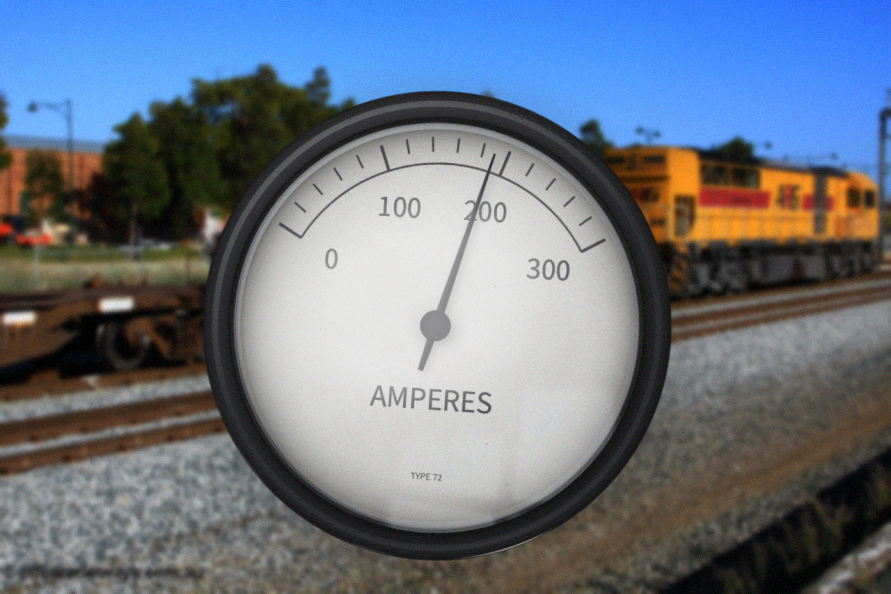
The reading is 190 A
